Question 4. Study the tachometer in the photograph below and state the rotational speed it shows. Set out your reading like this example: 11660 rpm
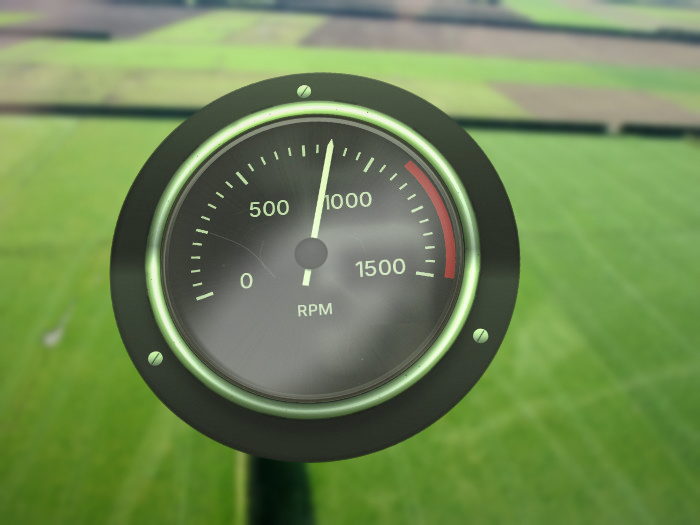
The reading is 850 rpm
